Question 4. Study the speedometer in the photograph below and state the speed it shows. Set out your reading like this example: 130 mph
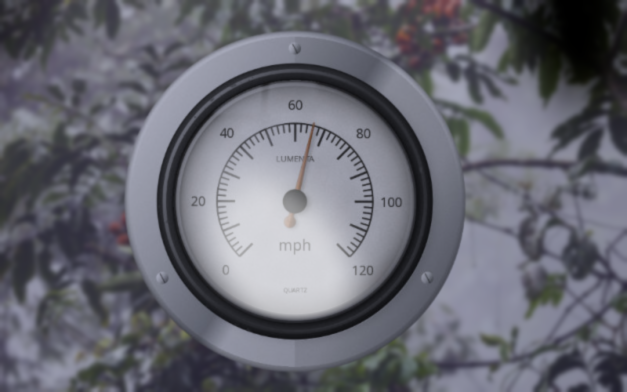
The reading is 66 mph
